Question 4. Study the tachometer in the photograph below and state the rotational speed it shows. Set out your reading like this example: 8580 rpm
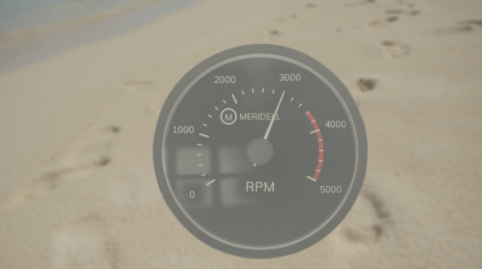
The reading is 3000 rpm
